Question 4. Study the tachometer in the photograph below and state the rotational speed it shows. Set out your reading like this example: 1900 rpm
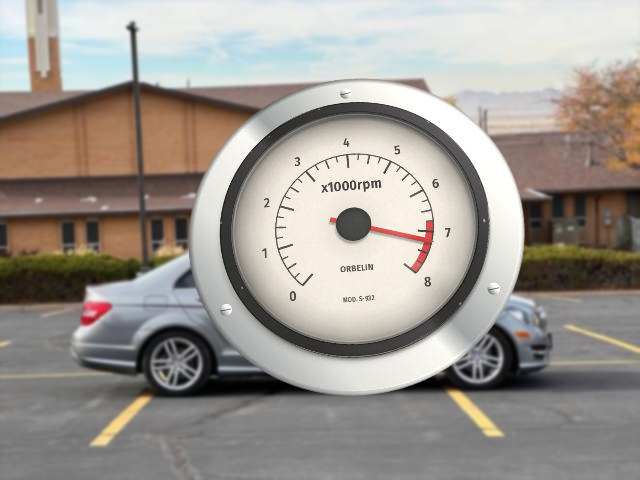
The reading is 7250 rpm
